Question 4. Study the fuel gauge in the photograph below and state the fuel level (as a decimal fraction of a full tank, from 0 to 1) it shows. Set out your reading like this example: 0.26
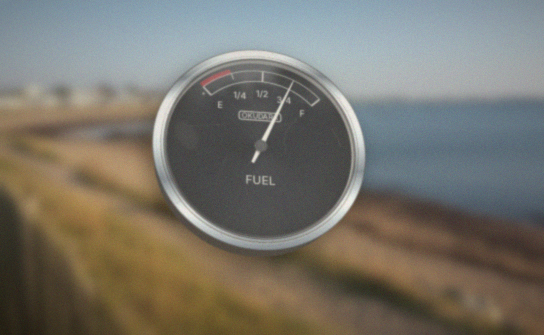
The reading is 0.75
